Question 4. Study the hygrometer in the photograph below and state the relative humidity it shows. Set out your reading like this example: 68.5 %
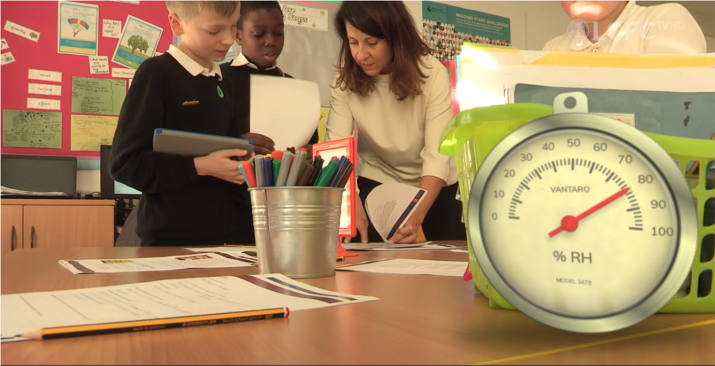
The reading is 80 %
